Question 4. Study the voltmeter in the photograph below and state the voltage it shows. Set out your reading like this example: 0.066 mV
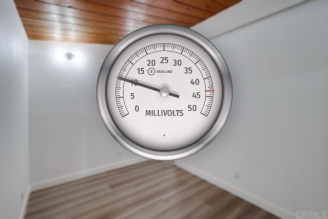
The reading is 10 mV
